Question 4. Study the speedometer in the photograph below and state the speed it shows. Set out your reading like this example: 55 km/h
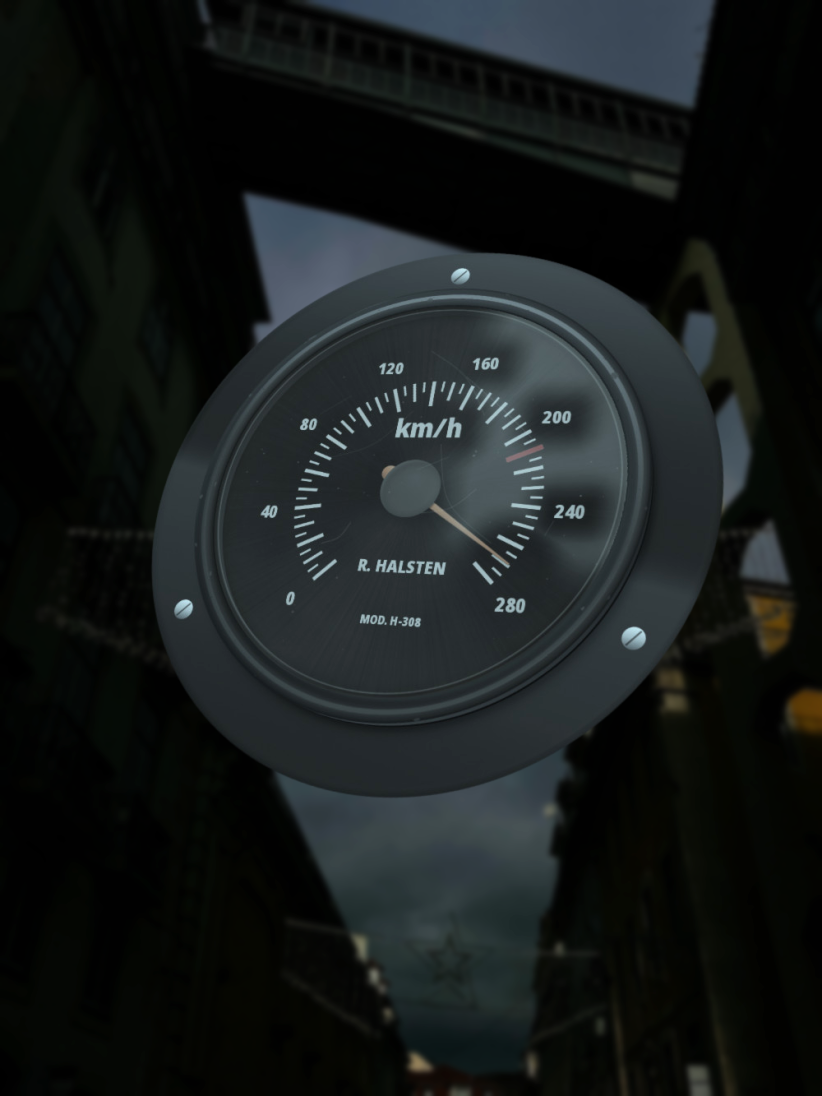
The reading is 270 km/h
